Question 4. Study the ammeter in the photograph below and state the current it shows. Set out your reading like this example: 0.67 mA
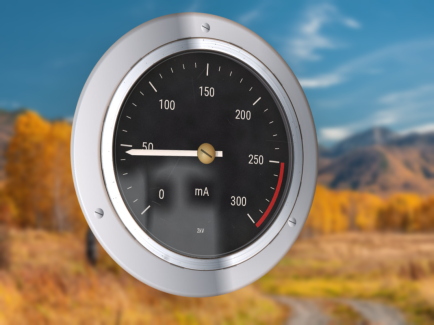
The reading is 45 mA
